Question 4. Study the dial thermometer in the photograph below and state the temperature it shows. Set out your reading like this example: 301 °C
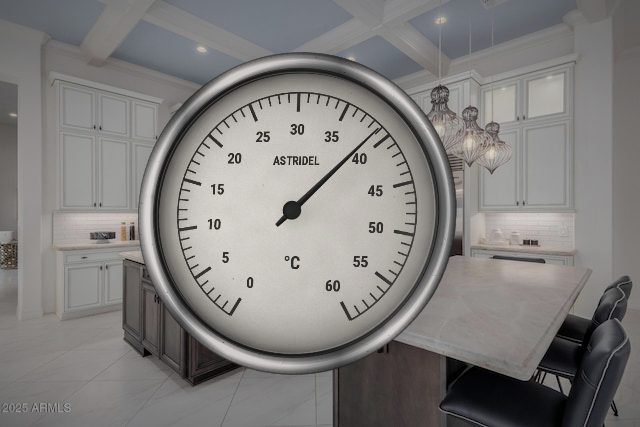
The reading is 39 °C
